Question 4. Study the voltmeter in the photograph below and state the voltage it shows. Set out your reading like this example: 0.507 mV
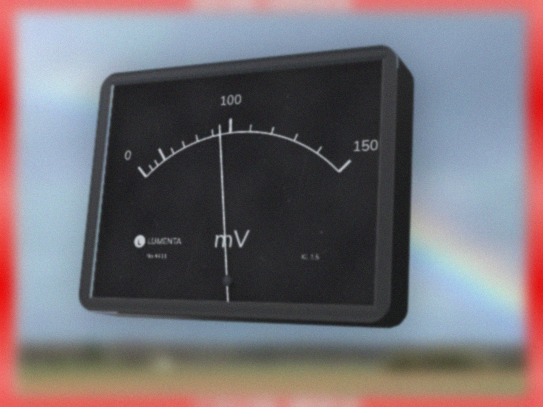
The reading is 95 mV
